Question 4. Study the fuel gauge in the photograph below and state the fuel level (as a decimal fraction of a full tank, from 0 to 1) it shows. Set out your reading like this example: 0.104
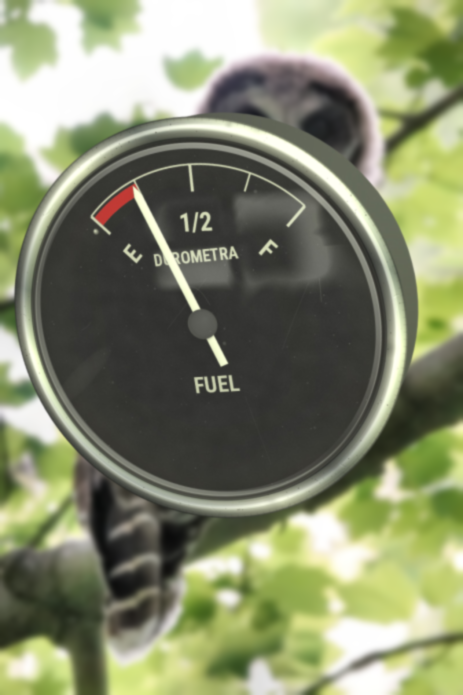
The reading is 0.25
